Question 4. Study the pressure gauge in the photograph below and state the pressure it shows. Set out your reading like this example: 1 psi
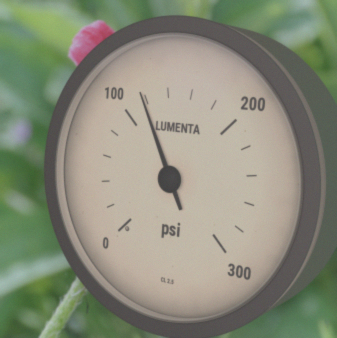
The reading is 120 psi
